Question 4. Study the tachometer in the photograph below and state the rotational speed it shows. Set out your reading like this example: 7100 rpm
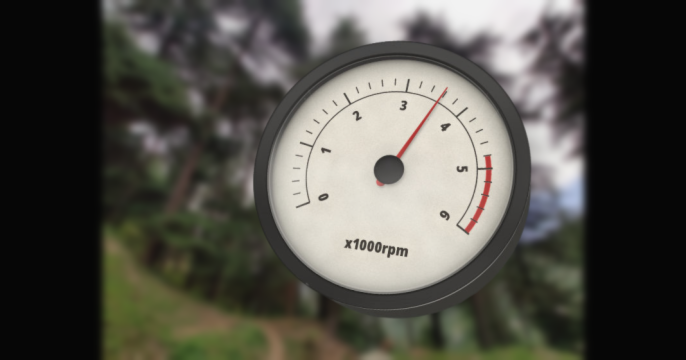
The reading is 3600 rpm
